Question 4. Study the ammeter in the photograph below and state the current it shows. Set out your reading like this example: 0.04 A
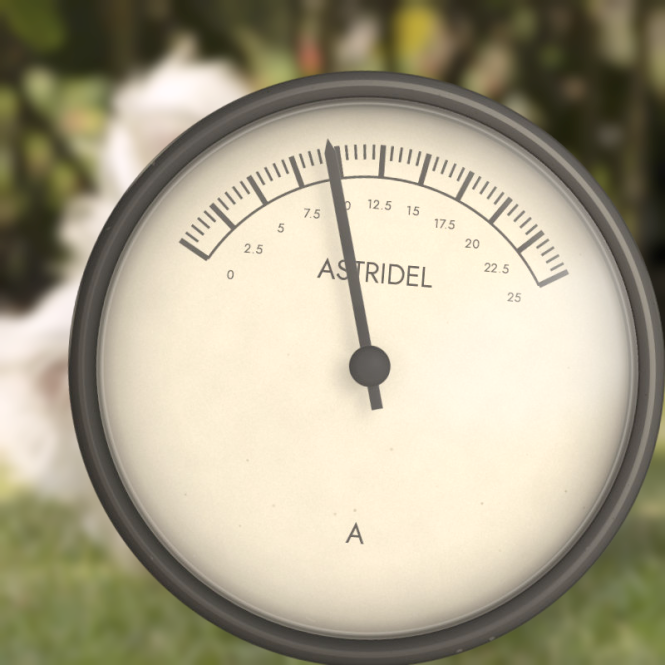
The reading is 9.5 A
